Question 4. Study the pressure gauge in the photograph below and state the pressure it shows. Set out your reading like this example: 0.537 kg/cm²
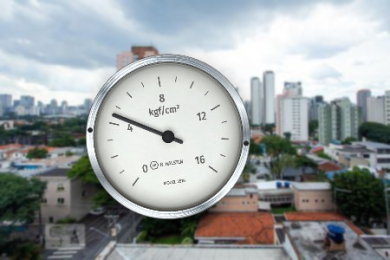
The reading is 4.5 kg/cm²
